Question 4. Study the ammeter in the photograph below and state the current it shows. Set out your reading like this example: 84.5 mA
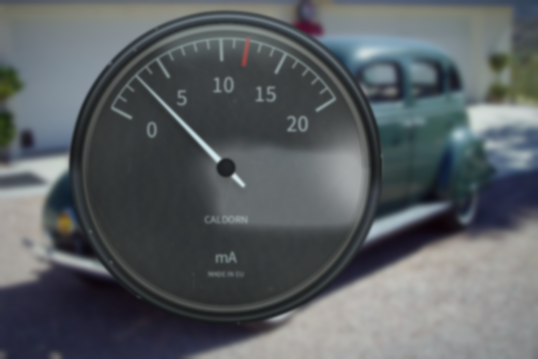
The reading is 3 mA
